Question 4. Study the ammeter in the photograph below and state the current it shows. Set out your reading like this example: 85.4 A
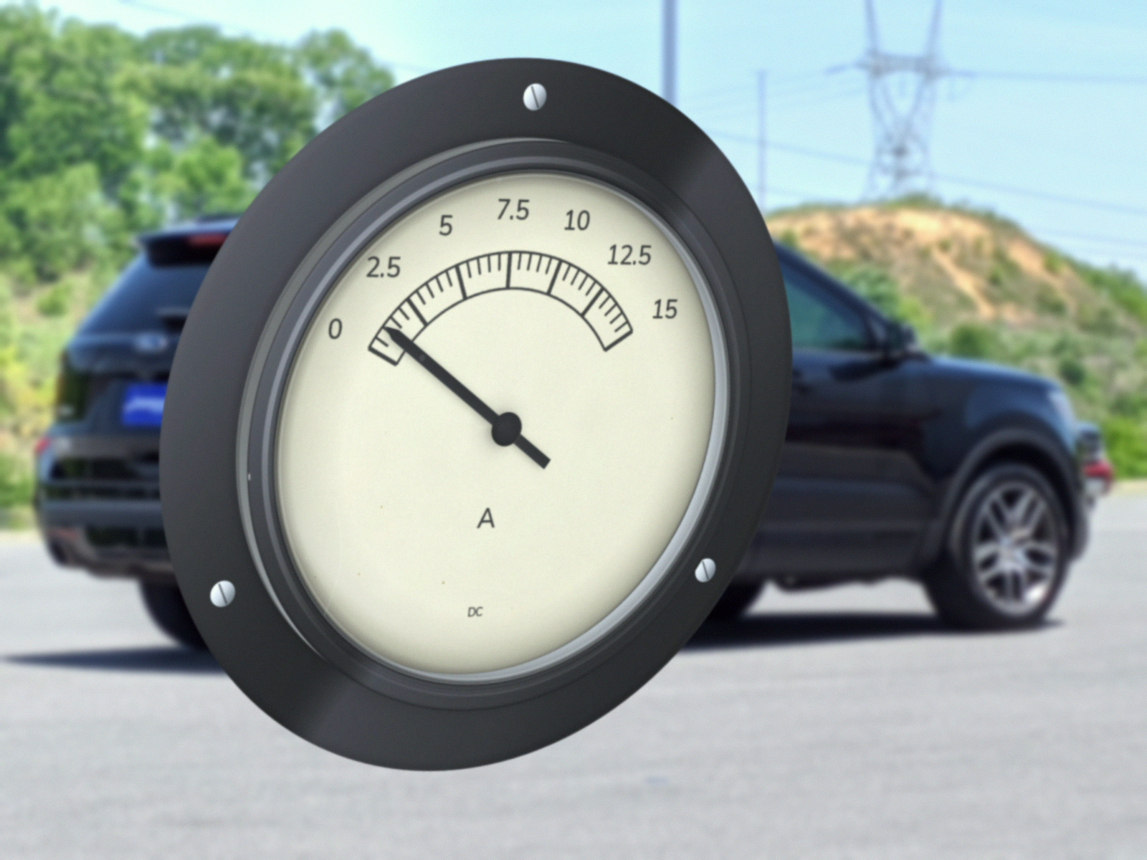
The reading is 1 A
